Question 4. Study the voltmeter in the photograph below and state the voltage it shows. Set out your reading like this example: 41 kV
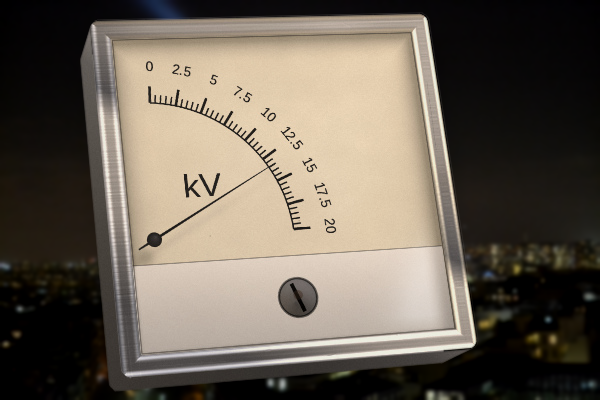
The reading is 13.5 kV
